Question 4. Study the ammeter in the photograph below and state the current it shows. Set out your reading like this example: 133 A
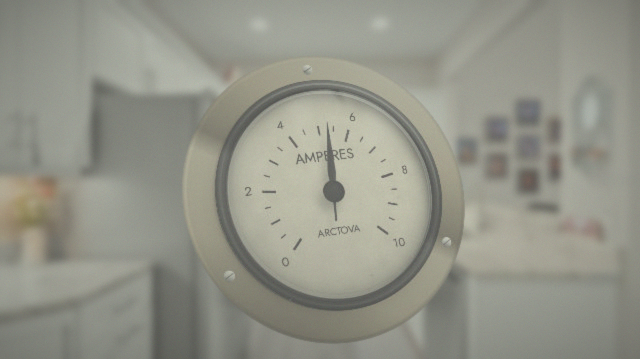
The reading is 5.25 A
